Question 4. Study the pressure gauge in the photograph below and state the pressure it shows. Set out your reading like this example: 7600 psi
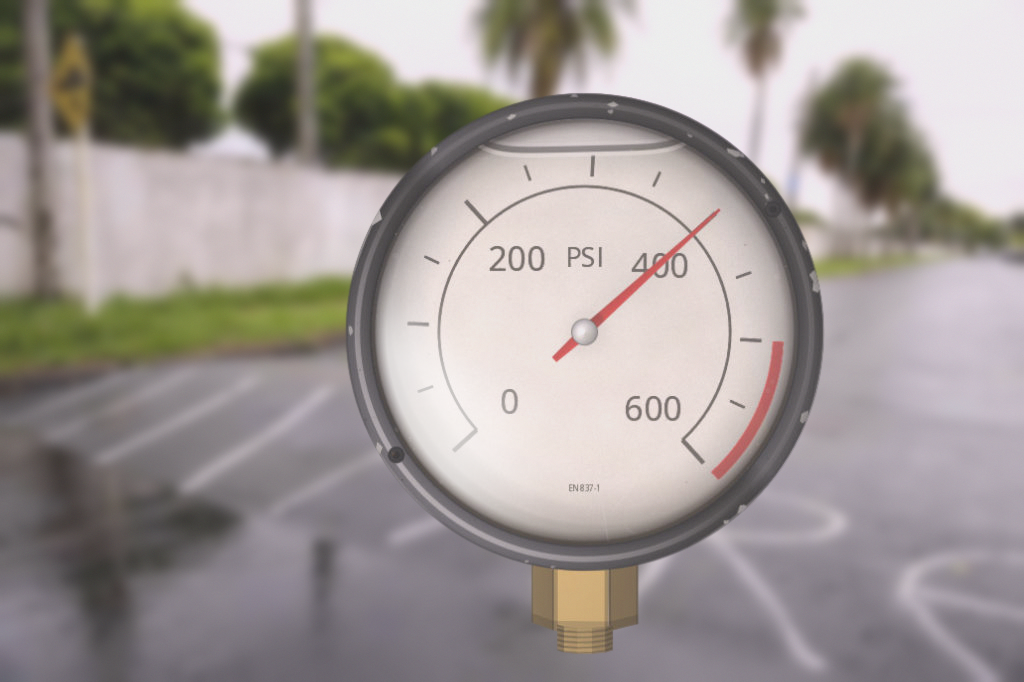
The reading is 400 psi
